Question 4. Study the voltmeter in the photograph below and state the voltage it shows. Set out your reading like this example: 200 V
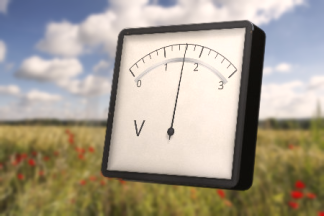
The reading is 1.6 V
